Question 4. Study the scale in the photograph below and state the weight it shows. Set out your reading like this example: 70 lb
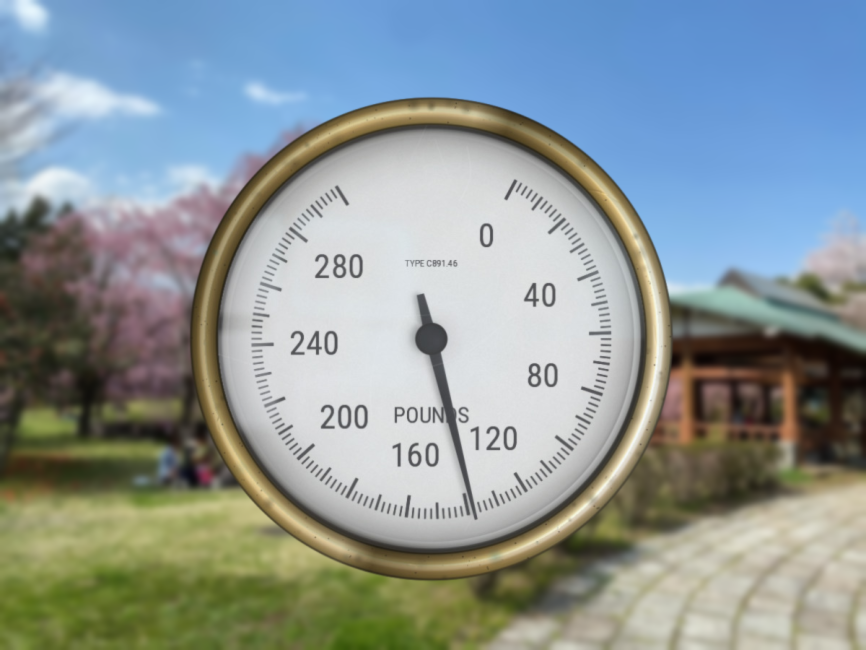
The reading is 138 lb
